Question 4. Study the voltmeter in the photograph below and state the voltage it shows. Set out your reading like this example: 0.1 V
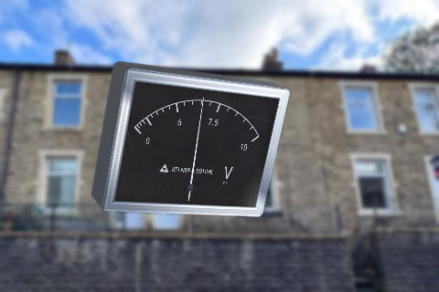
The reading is 6.5 V
